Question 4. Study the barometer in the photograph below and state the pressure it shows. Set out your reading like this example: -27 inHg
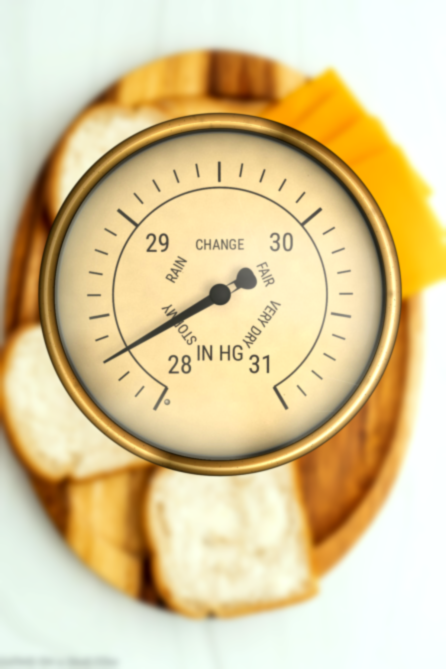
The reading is 28.3 inHg
